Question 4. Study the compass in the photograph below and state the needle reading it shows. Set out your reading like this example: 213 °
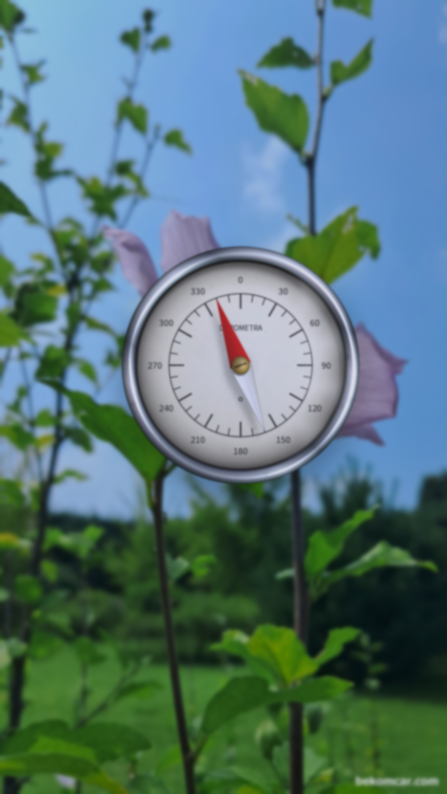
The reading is 340 °
